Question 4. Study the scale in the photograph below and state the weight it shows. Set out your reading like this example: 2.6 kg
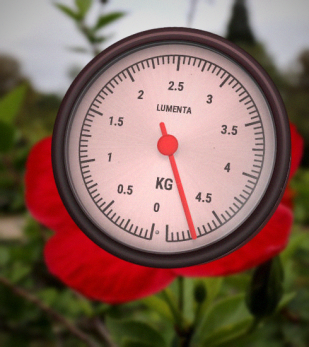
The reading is 4.75 kg
